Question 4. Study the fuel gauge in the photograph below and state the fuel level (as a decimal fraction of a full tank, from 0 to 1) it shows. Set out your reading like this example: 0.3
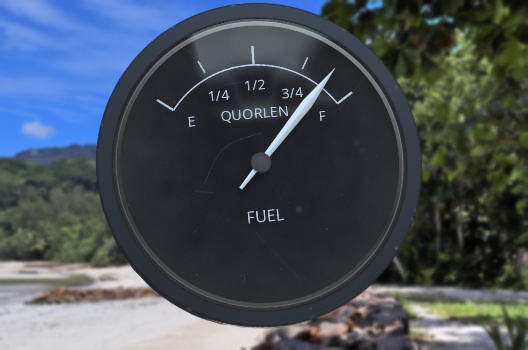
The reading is 0.875
